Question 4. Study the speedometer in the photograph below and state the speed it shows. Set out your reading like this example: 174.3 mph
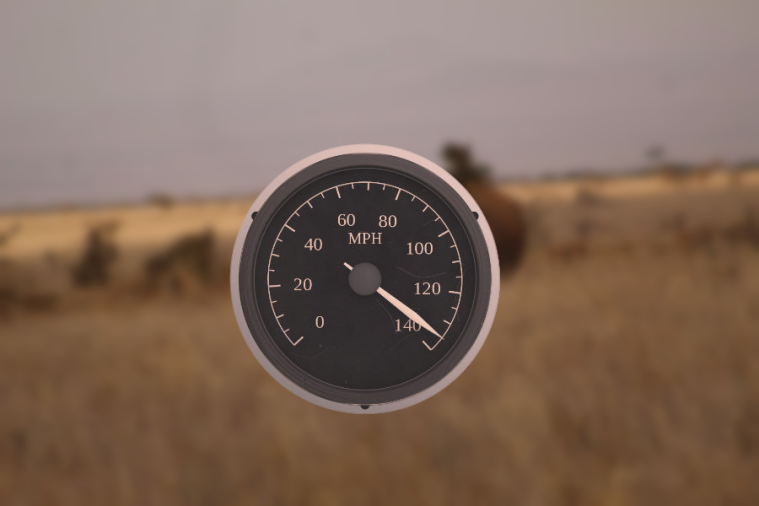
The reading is 135 mph
